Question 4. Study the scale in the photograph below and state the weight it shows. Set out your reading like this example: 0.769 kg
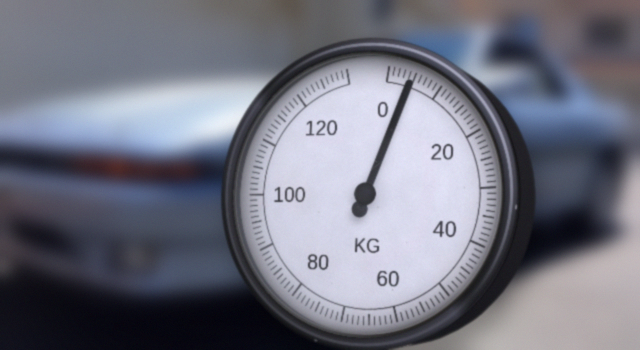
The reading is 5 kg
